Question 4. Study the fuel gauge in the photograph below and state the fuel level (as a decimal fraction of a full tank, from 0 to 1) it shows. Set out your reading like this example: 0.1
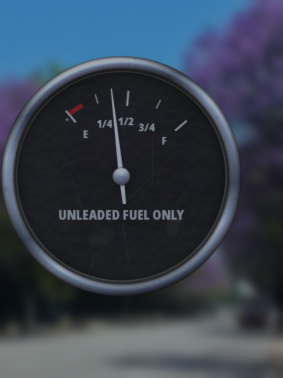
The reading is 0.375
